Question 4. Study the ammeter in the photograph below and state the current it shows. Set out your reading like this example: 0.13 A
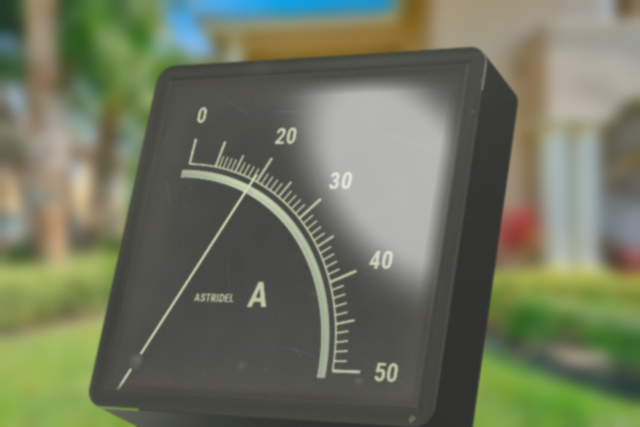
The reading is 20 A
